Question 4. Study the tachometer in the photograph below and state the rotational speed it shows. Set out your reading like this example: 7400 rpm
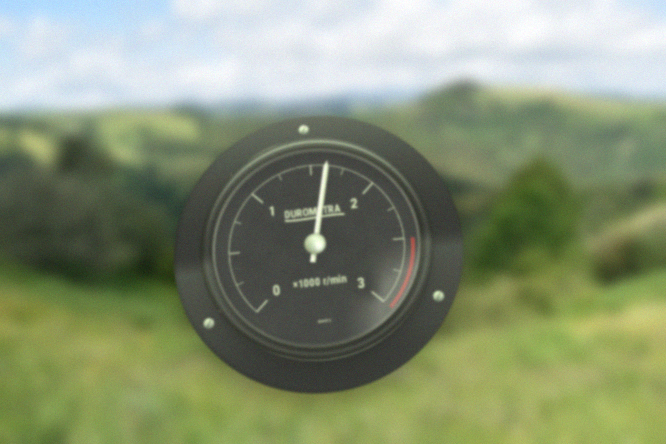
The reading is 1625 rpm
